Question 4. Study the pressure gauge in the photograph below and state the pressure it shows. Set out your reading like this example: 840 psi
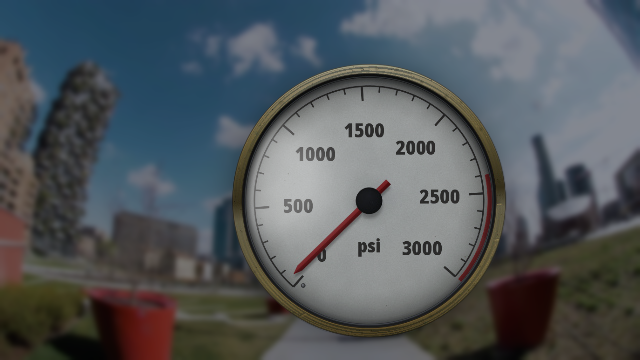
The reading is 50 psi
